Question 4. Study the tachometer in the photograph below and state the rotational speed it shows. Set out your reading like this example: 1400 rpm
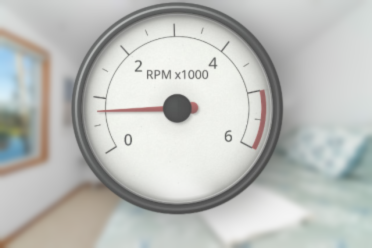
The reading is 750 rpm
